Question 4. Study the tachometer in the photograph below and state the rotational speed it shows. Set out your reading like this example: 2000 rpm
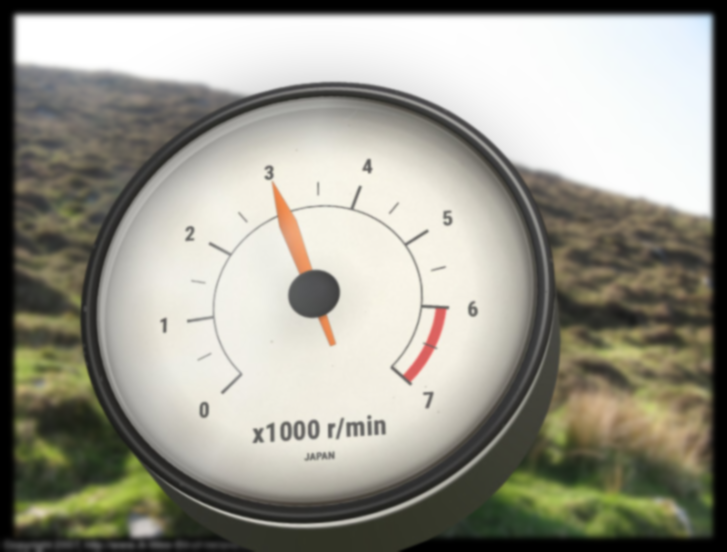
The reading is 3000 rpm
